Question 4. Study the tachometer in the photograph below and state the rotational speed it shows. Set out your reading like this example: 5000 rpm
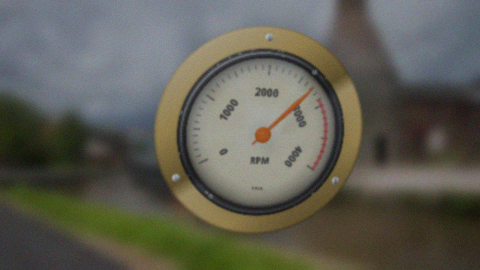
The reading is 2700 rpm
